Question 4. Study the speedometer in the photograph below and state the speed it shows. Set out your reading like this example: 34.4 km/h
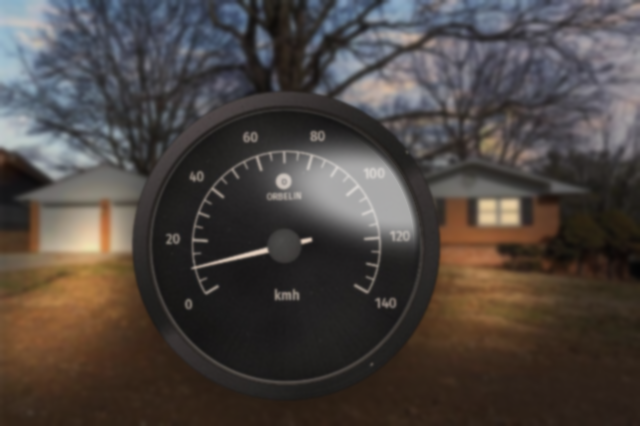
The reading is 10 km/h
